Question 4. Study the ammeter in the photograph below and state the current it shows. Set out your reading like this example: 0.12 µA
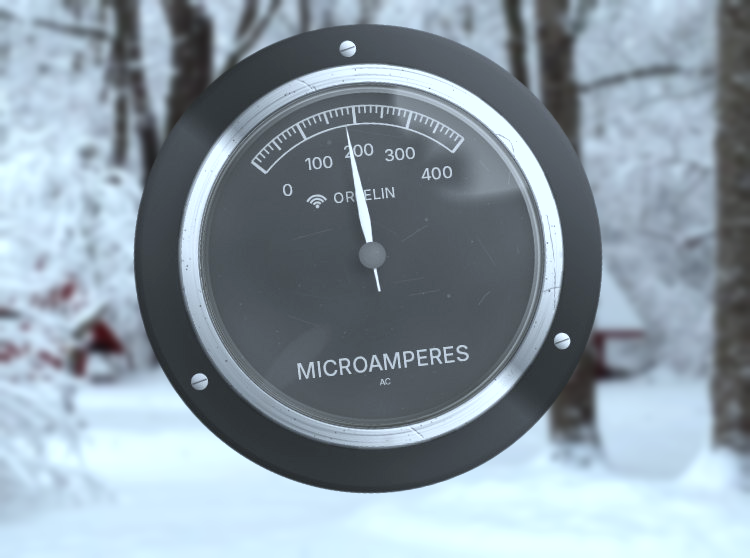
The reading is 180 µA
